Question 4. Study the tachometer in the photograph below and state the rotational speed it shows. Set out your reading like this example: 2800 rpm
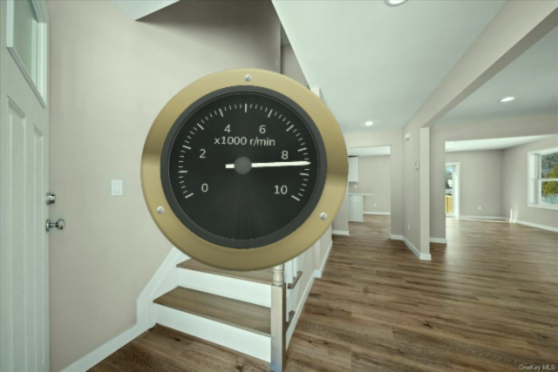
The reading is 8600 rpm
